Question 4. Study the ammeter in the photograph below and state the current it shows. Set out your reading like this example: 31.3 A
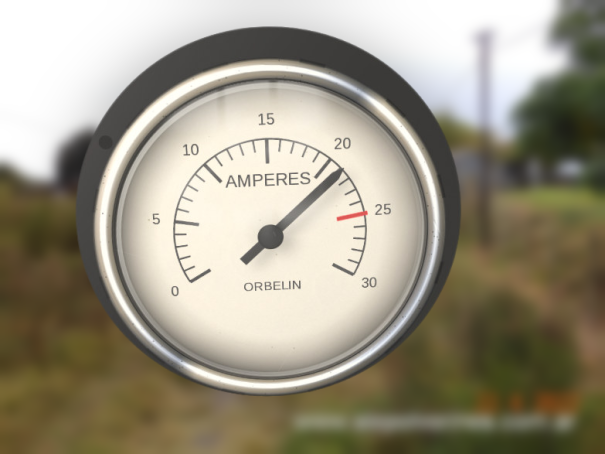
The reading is 21 A
